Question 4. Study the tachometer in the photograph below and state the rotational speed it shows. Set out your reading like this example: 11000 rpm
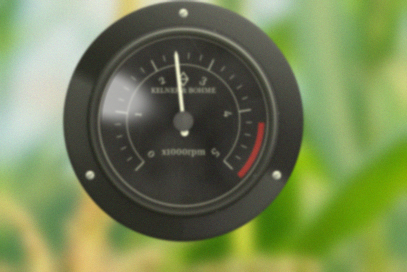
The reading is 2400 rpm
